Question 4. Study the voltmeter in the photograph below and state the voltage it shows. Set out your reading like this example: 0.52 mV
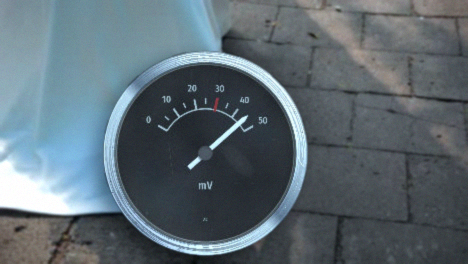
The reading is 45 mV
